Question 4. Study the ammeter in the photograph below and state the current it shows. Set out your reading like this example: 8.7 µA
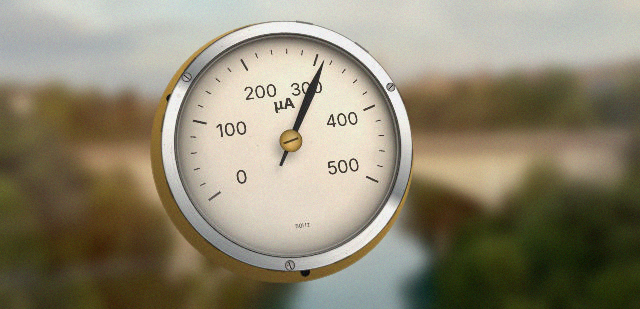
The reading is 310 µA
